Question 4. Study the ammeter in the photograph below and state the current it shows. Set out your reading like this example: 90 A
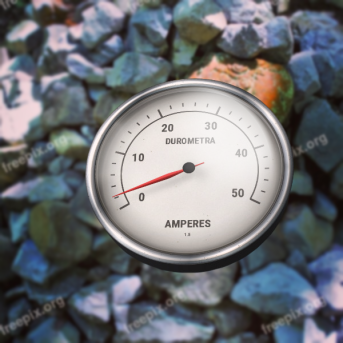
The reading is 2 A
